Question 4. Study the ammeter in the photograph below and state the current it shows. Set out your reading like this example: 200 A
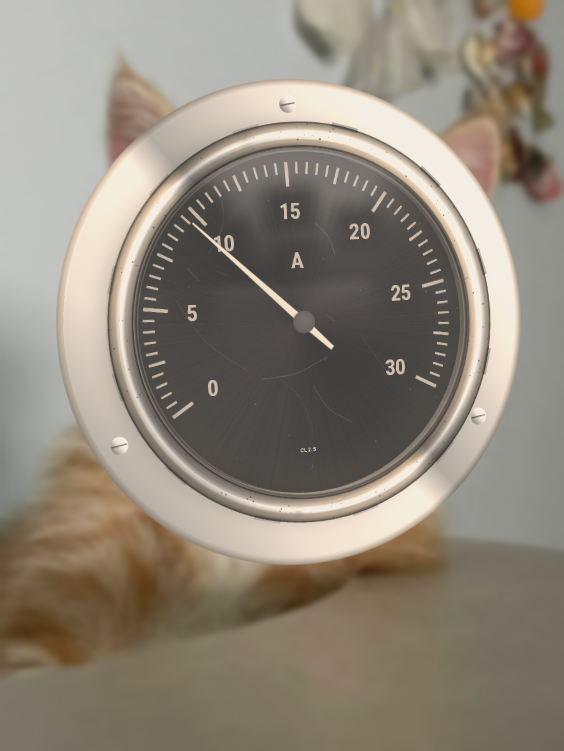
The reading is 9.5 A
